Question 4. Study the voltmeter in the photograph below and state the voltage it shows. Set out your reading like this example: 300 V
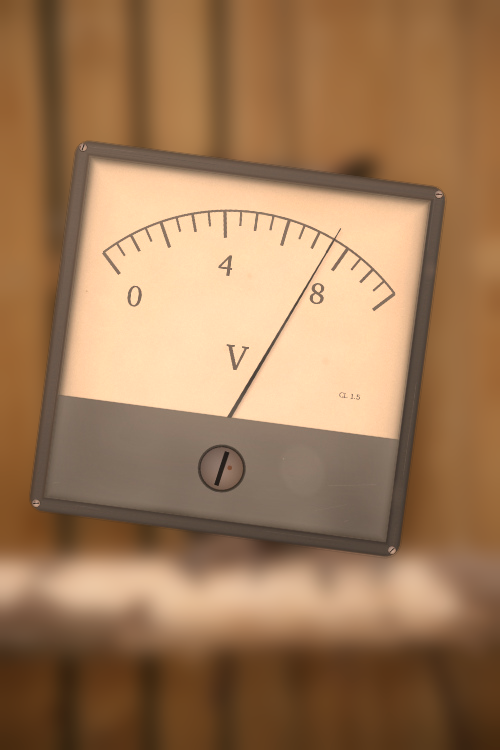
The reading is 7.5 V
